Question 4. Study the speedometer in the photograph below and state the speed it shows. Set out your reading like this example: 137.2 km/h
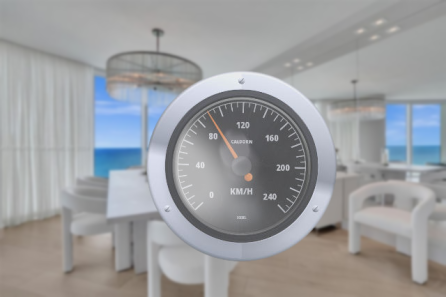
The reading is 90 km/h
